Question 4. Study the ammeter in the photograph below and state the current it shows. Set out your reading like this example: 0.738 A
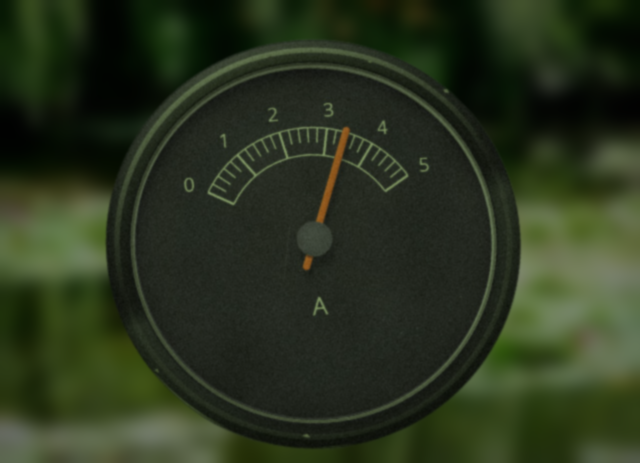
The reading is 3.4 A
